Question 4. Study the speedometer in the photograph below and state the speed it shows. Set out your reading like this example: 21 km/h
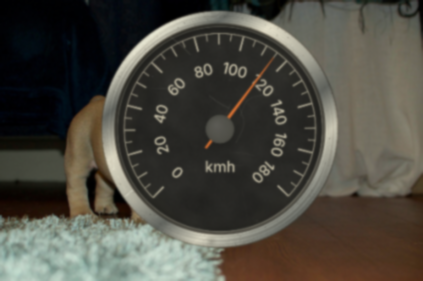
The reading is 115 km/h
